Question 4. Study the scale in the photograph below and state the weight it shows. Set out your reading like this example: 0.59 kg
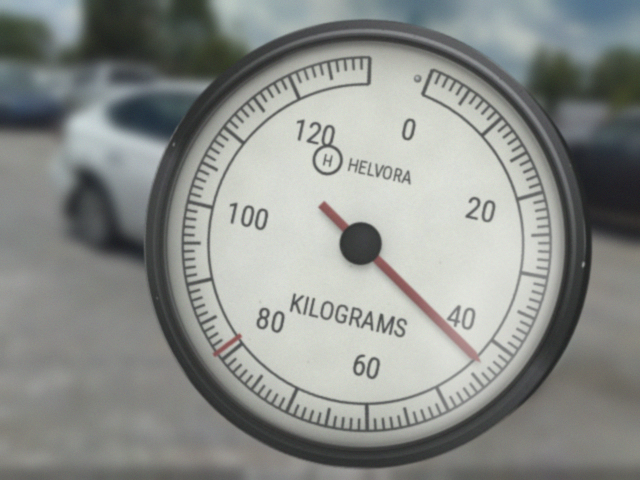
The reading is 43 kg
